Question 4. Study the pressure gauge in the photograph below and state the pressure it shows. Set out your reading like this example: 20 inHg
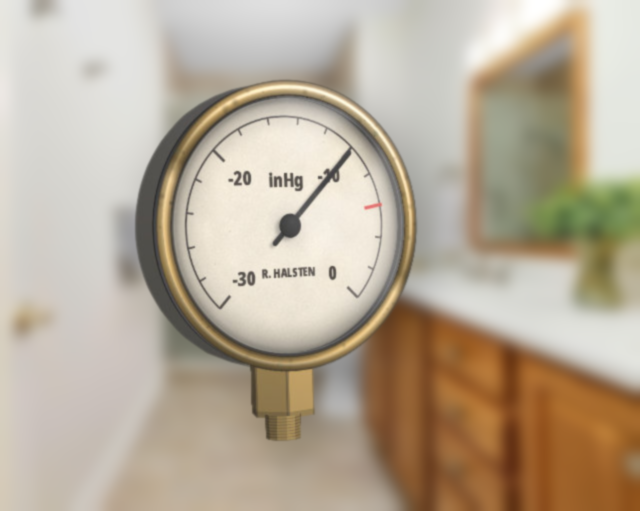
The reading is -10 inHg
